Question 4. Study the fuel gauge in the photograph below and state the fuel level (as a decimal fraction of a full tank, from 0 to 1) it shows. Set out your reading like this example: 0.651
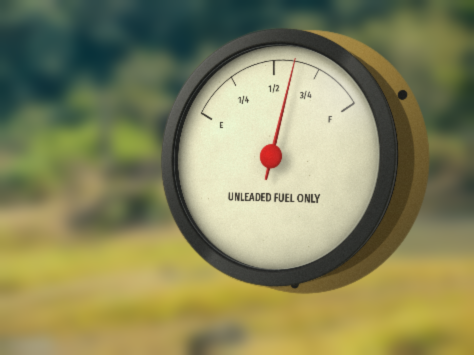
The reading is 0.625
